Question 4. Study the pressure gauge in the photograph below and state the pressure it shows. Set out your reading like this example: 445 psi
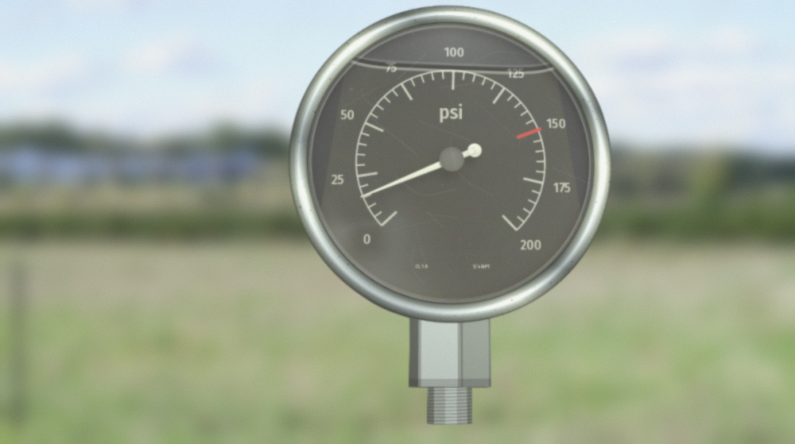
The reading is 15 psi
